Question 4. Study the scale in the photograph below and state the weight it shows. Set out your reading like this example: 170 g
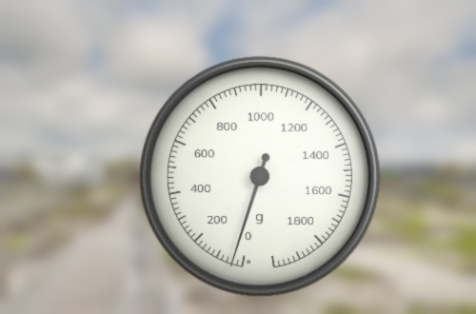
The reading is 40 g
